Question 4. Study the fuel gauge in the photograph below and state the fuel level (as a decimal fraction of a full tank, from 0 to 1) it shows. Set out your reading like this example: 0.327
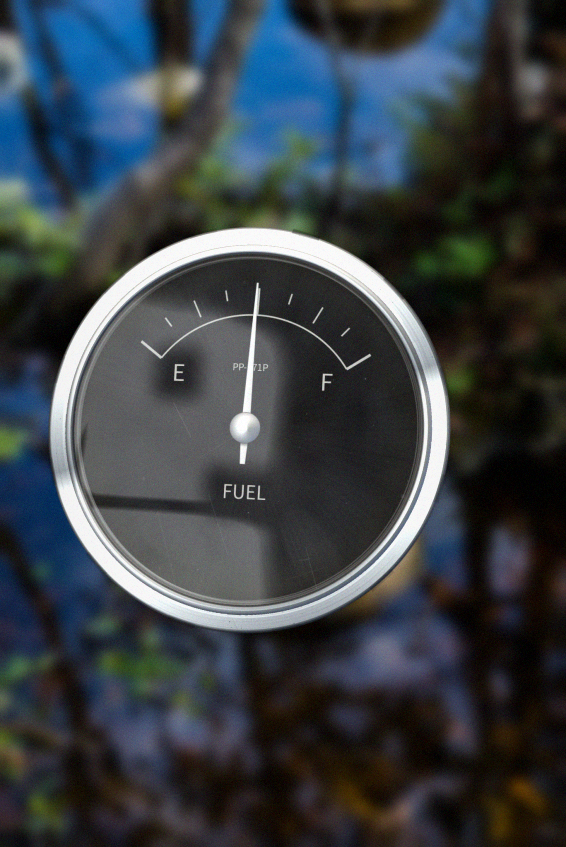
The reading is 0.5
